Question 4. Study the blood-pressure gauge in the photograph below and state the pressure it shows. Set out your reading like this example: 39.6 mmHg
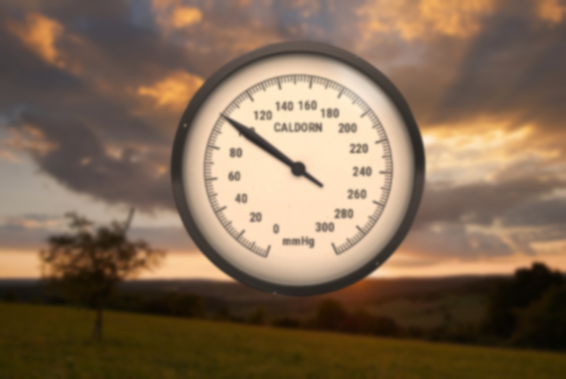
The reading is 100 mmHg
